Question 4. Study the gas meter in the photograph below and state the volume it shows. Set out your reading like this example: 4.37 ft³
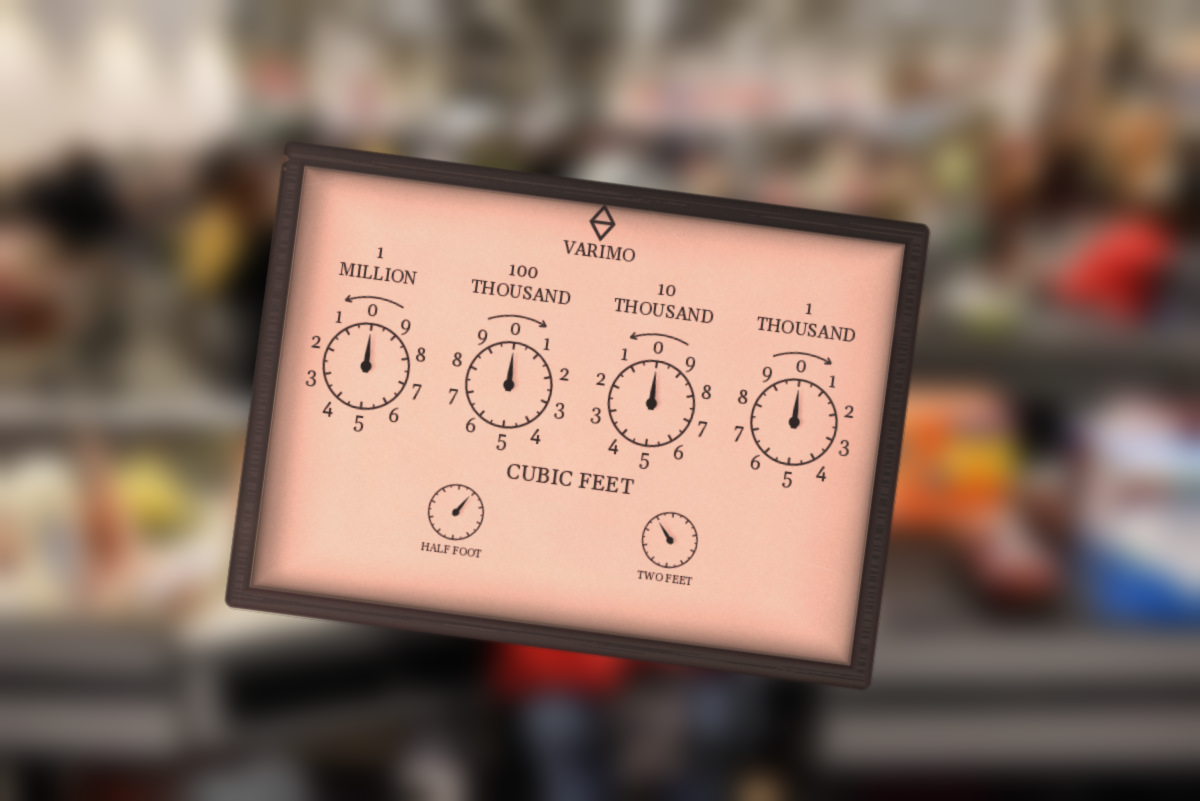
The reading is 0 ft³
